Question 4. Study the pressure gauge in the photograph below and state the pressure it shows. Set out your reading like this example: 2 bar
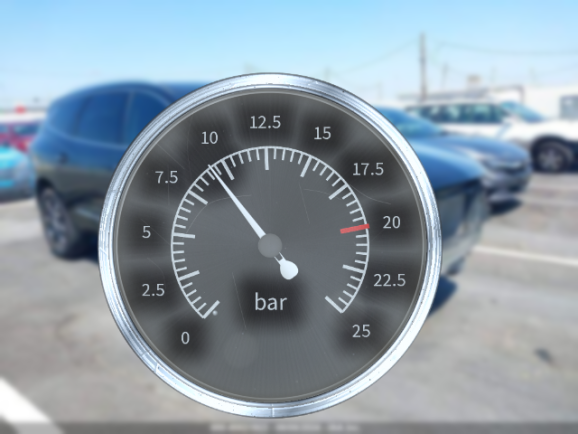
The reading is 9.25 bar
